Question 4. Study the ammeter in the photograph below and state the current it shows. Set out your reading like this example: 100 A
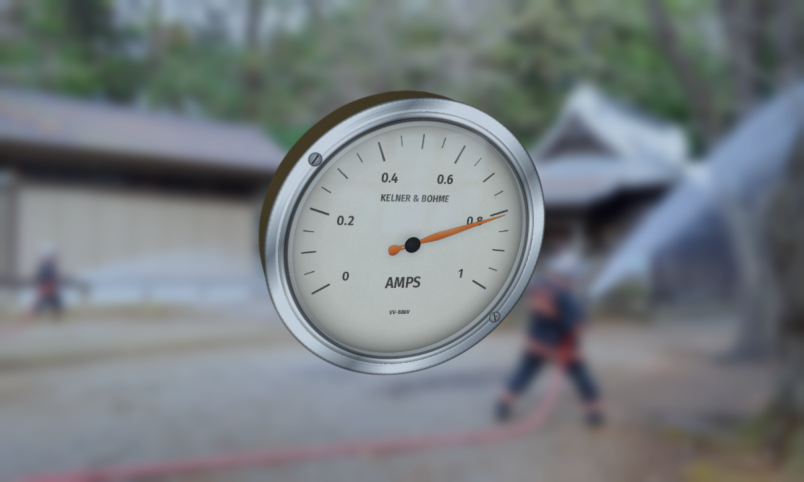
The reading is 0.8 A
